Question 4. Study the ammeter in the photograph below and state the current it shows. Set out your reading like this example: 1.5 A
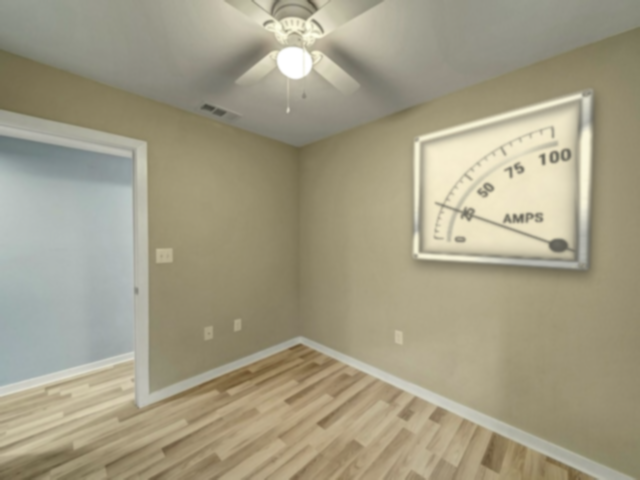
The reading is 25 A
